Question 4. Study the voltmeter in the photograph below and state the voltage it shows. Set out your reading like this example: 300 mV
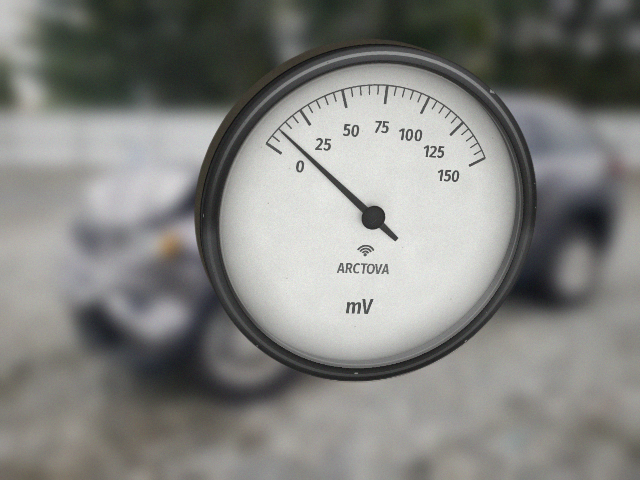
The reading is 10 mV
